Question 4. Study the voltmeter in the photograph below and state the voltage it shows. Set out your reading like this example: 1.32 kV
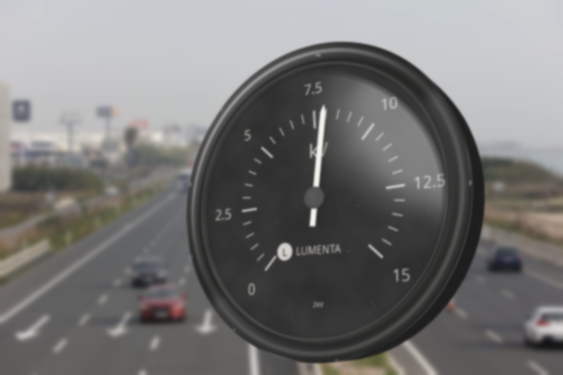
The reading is 8 kV
